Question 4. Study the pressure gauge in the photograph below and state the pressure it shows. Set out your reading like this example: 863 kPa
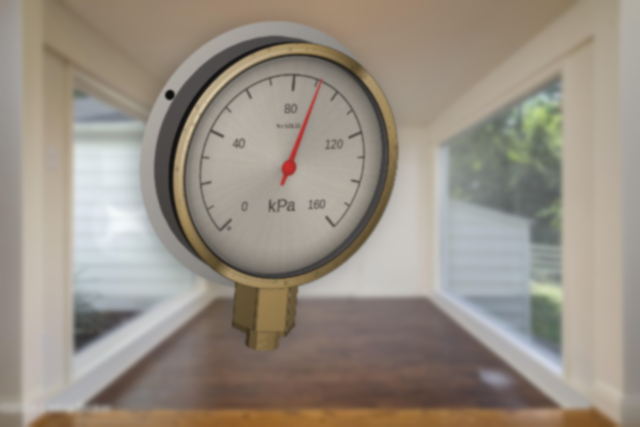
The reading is 90 kPa
